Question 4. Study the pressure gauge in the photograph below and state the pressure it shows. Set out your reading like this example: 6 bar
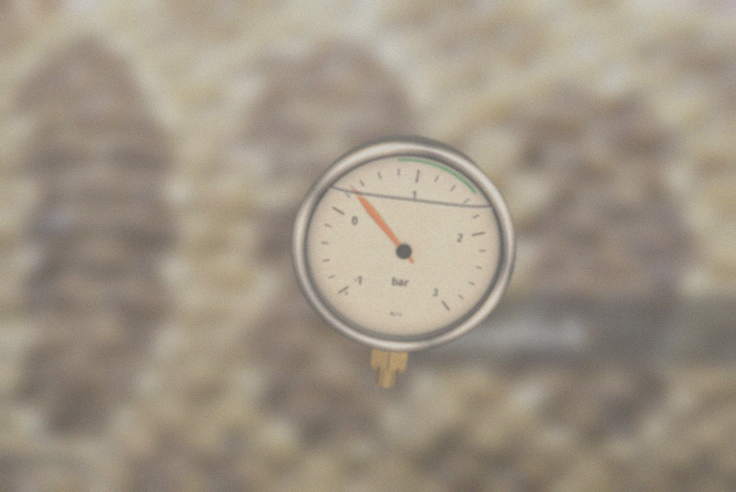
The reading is 0.3 bar
